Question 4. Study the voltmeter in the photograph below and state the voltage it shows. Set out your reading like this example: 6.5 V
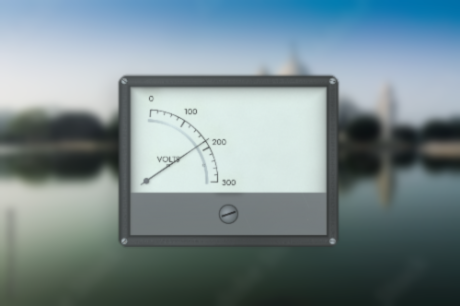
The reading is 180 V
